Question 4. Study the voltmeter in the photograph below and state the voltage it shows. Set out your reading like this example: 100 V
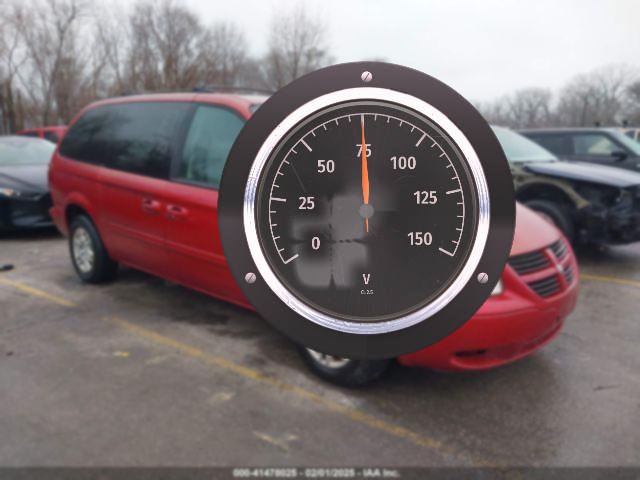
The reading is 75 V
